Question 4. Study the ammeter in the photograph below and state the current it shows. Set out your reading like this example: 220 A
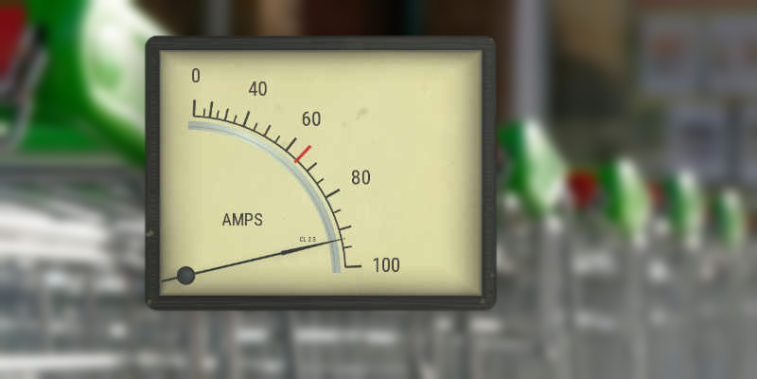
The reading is 92.5 A
